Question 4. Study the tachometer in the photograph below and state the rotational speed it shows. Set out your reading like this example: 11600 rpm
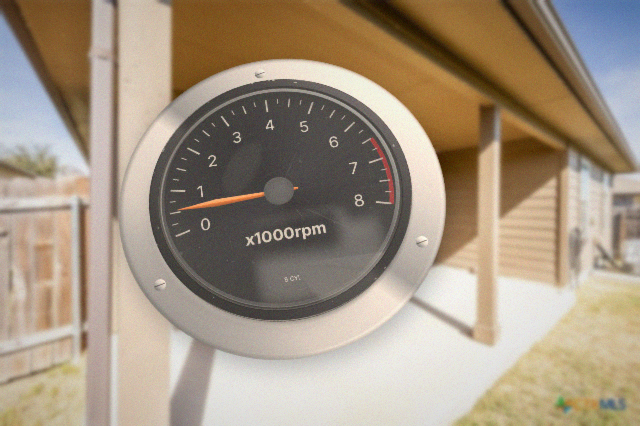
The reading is 500 rpm
